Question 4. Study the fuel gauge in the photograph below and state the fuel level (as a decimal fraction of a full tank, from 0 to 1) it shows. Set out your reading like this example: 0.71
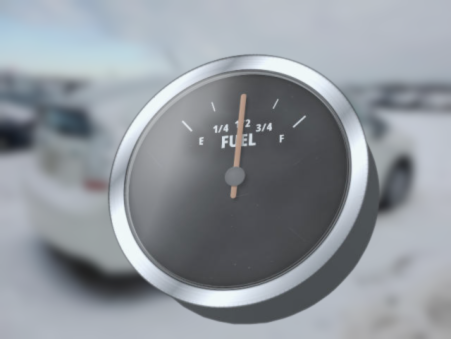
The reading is 0.5
